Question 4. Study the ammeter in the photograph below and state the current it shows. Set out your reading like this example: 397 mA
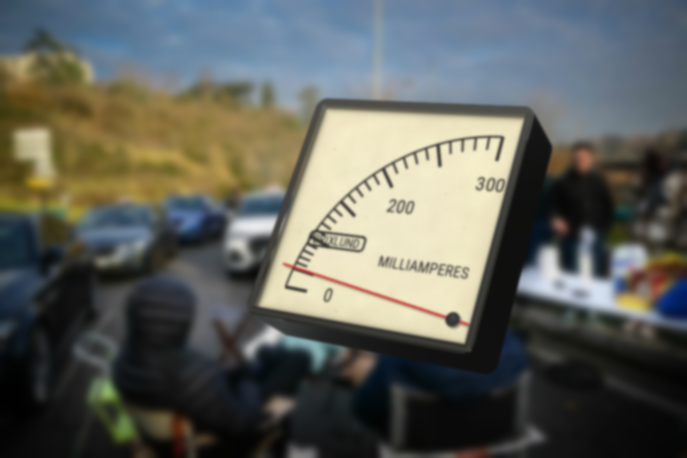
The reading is 50 mA
